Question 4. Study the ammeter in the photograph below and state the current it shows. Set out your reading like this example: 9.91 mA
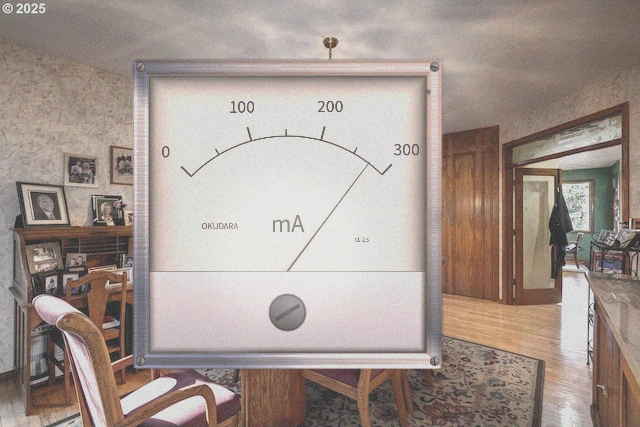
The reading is 275 mA
